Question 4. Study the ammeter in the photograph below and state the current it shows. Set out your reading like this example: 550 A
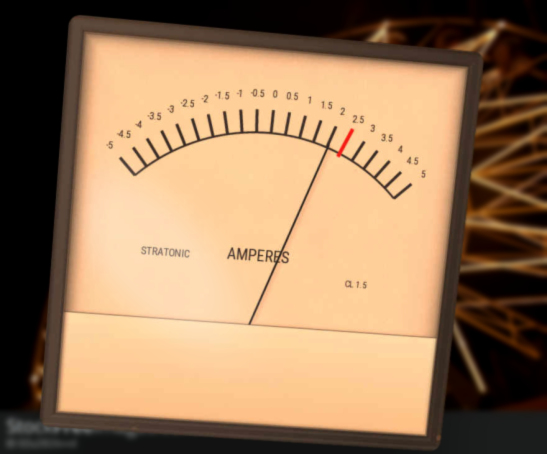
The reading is 2 A
